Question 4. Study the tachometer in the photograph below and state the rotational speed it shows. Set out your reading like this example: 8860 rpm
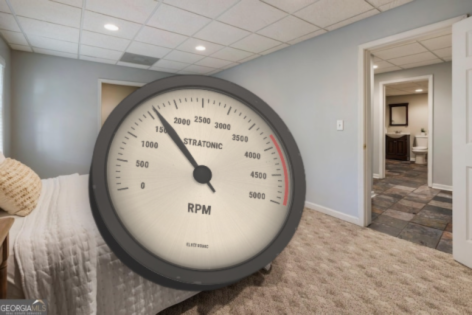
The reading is 1600 rpm
